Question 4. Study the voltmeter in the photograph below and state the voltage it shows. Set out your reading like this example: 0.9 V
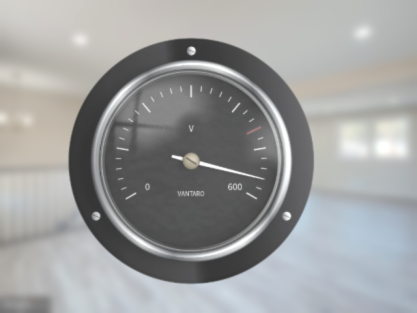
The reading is 560 V
